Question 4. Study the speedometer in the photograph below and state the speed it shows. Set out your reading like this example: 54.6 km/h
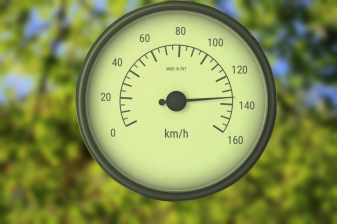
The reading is 135 km/h
